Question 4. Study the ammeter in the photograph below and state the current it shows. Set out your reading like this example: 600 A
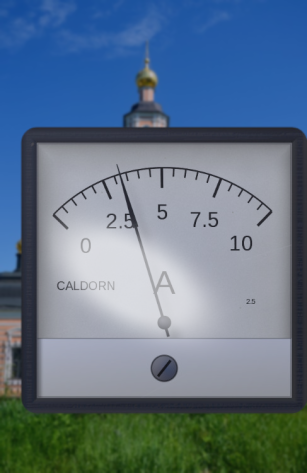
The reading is 3.25 A
